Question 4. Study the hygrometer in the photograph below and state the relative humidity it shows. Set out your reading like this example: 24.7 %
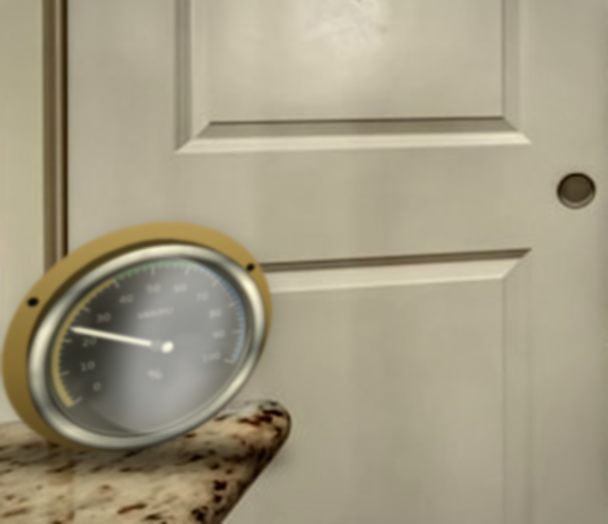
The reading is 24 %
